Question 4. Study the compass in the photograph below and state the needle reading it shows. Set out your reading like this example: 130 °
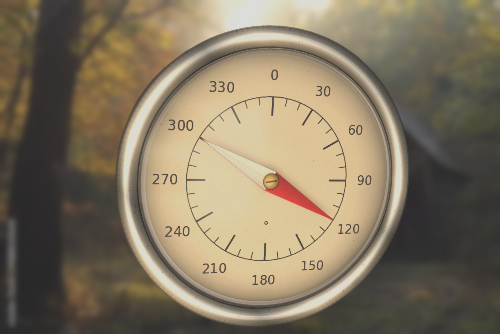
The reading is 120 °
